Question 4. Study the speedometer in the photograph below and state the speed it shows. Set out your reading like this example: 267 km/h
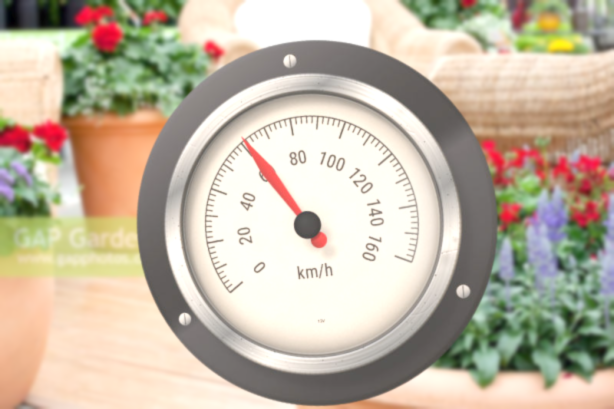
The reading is 62 km/h
